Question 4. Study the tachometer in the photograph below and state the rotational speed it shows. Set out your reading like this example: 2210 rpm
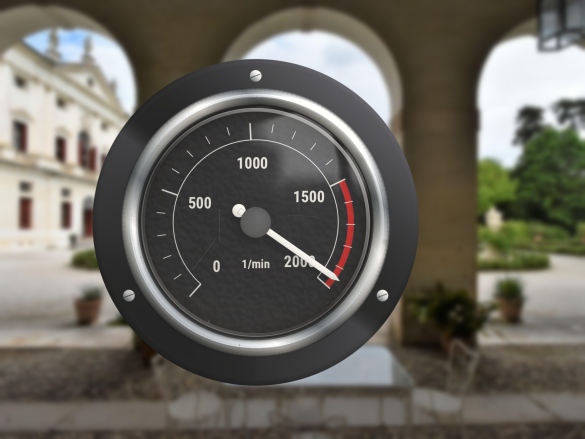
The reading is 1950 rpm
